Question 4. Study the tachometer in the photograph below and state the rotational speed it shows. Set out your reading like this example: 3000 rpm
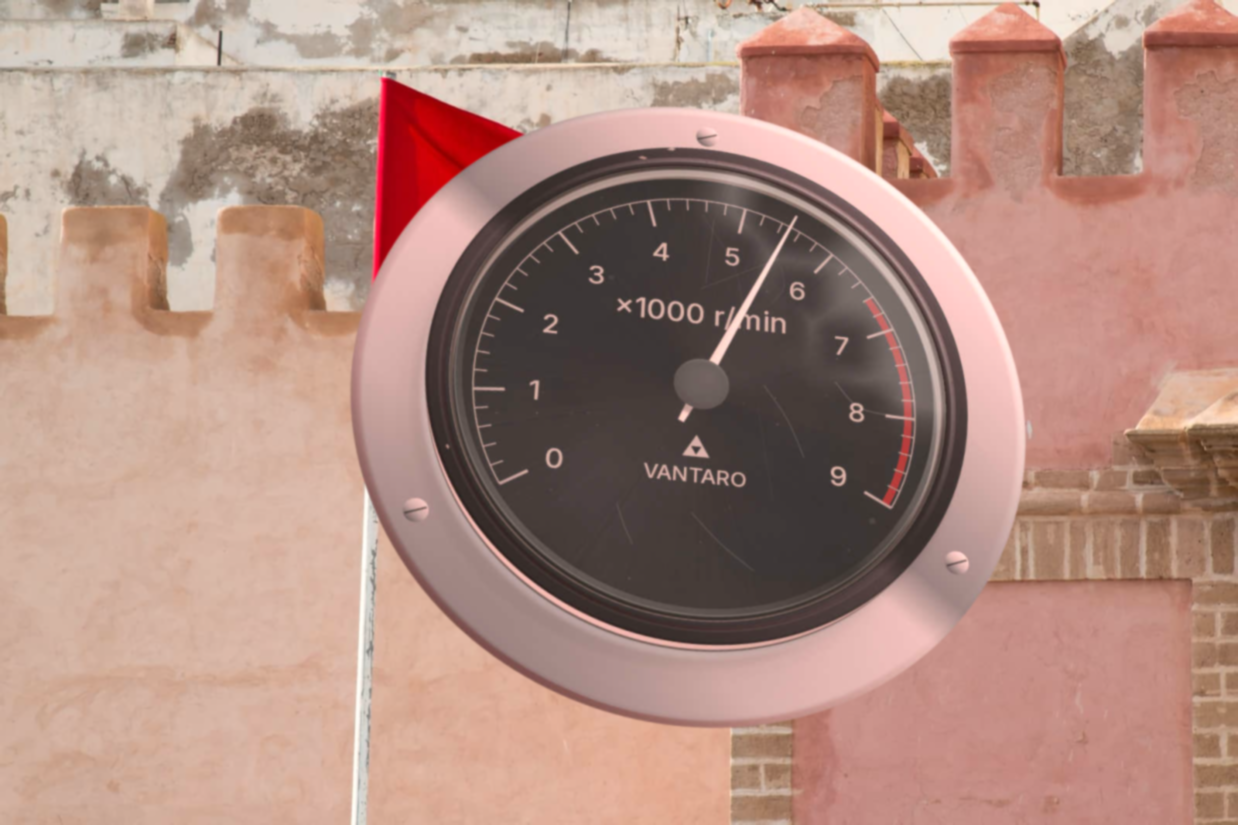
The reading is 5500 rpm
